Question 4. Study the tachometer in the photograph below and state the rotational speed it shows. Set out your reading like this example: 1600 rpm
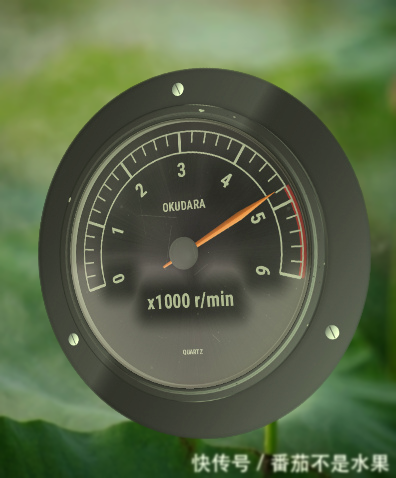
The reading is 4800 rpm
